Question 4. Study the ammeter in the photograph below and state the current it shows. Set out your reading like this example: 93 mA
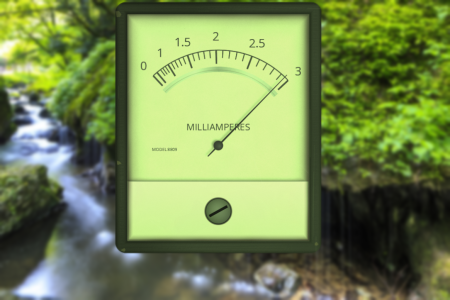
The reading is 2.95 mA
